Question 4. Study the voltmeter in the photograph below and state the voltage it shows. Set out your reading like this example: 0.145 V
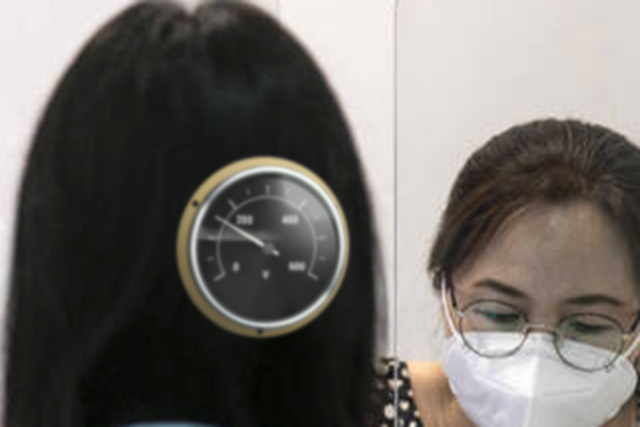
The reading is 150 V
